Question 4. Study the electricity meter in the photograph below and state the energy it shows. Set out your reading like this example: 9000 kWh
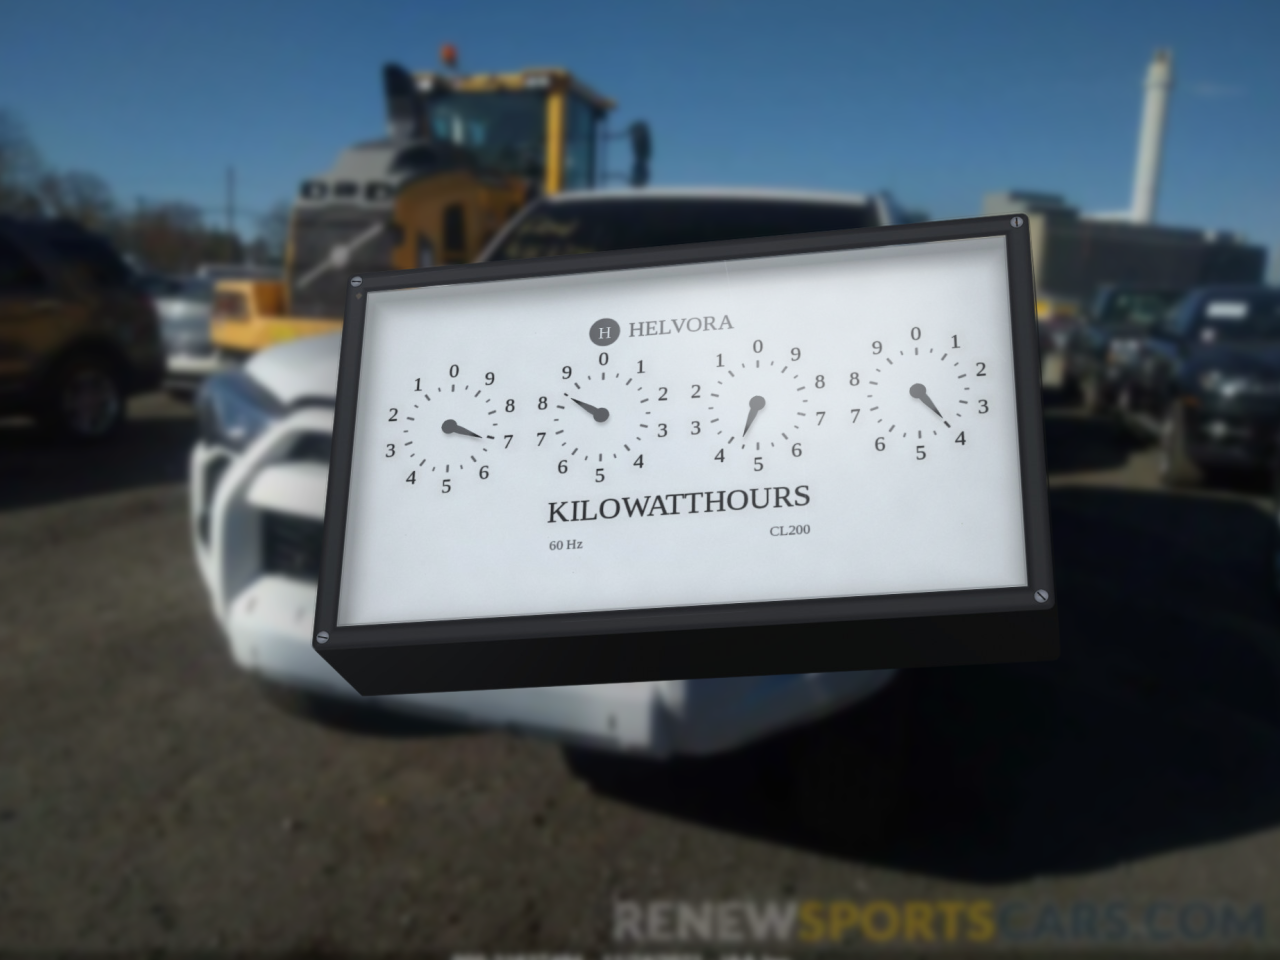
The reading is 6844 kWh
